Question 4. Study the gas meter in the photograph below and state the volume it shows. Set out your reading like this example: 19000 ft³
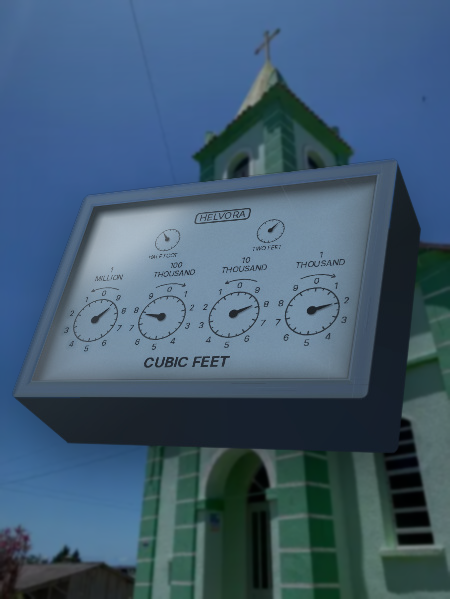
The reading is 878200 ft³
